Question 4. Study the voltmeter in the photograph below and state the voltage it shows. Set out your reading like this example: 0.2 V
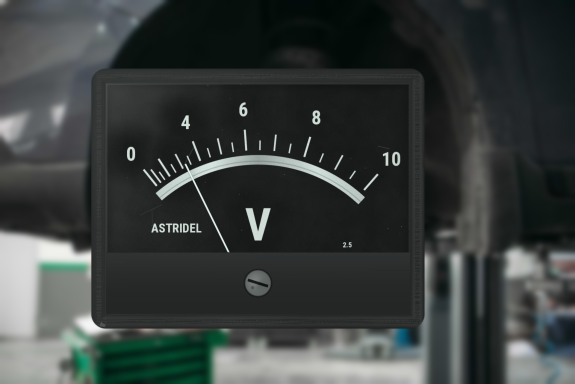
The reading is 3.25 V
